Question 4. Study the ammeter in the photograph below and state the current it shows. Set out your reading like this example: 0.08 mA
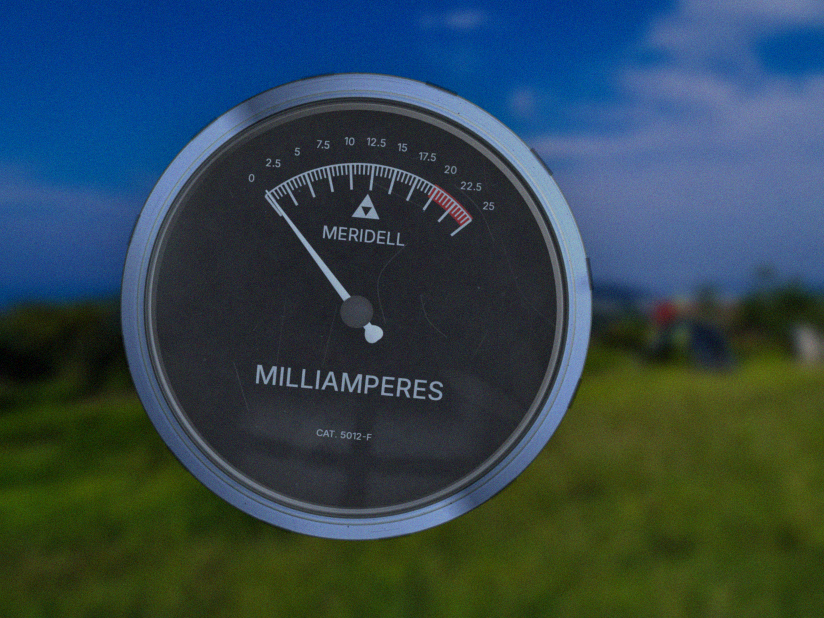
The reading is 0.5 mA
